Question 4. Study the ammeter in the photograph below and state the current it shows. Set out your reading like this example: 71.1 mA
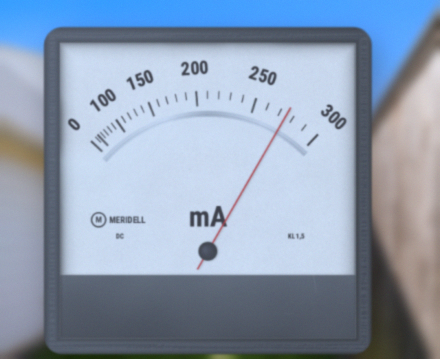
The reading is 275 mA
